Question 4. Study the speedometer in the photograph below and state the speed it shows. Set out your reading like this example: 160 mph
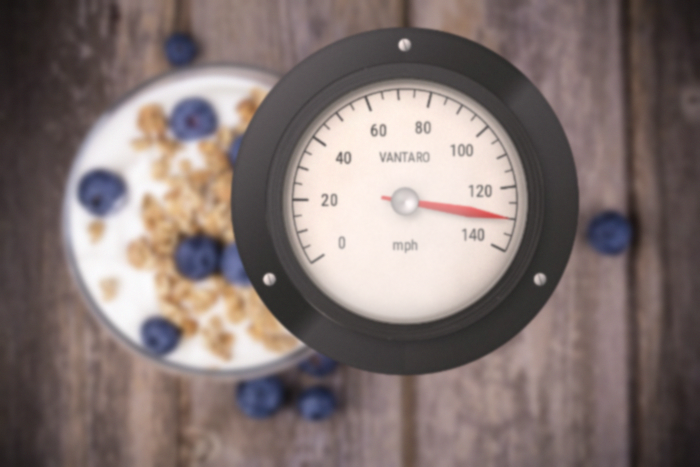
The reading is 130 mph
